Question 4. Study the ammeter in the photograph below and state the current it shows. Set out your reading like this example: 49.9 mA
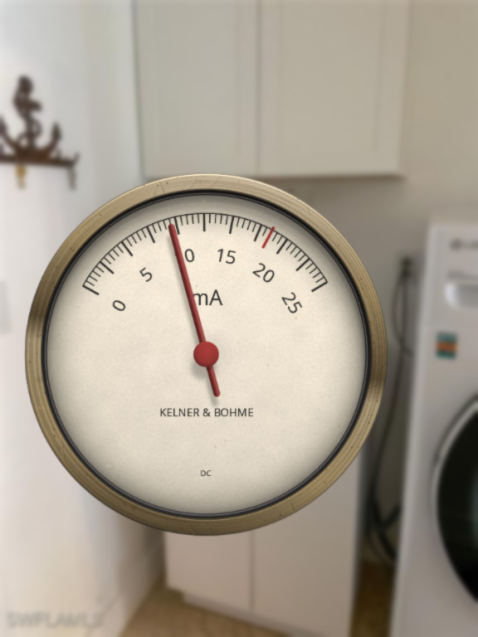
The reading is 9.5 mA
